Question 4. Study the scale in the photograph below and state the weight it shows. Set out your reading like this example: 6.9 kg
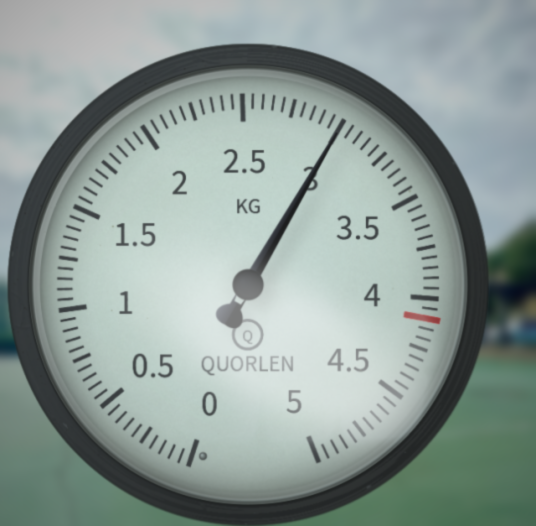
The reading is 3 kg
